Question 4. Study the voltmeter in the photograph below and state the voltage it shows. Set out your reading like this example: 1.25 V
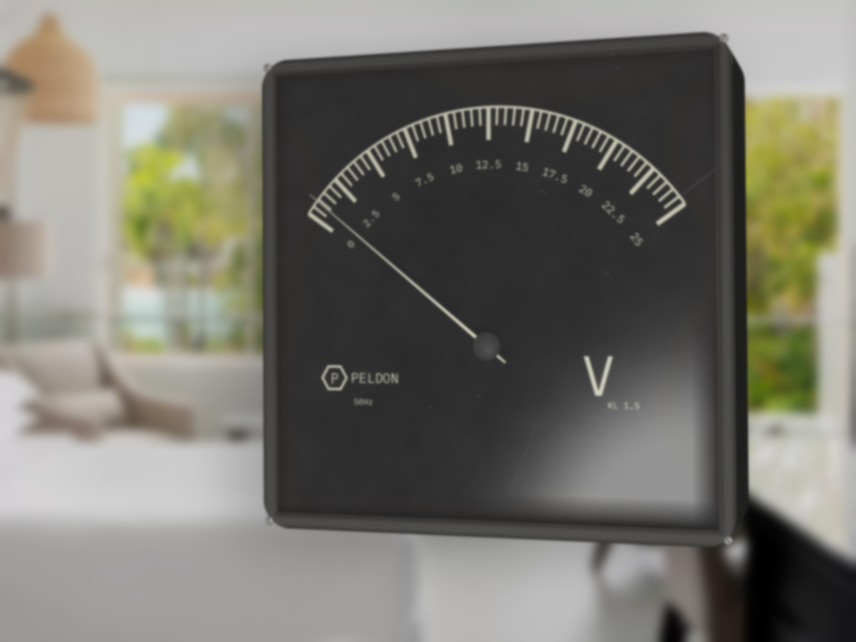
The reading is 1 V
